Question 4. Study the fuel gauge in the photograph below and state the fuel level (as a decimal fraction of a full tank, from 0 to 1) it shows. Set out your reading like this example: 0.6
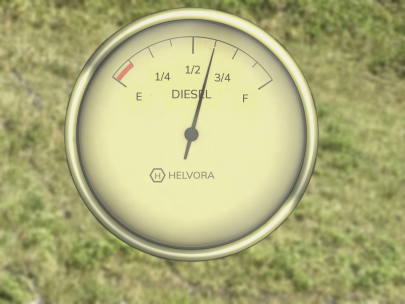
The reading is 0.625
